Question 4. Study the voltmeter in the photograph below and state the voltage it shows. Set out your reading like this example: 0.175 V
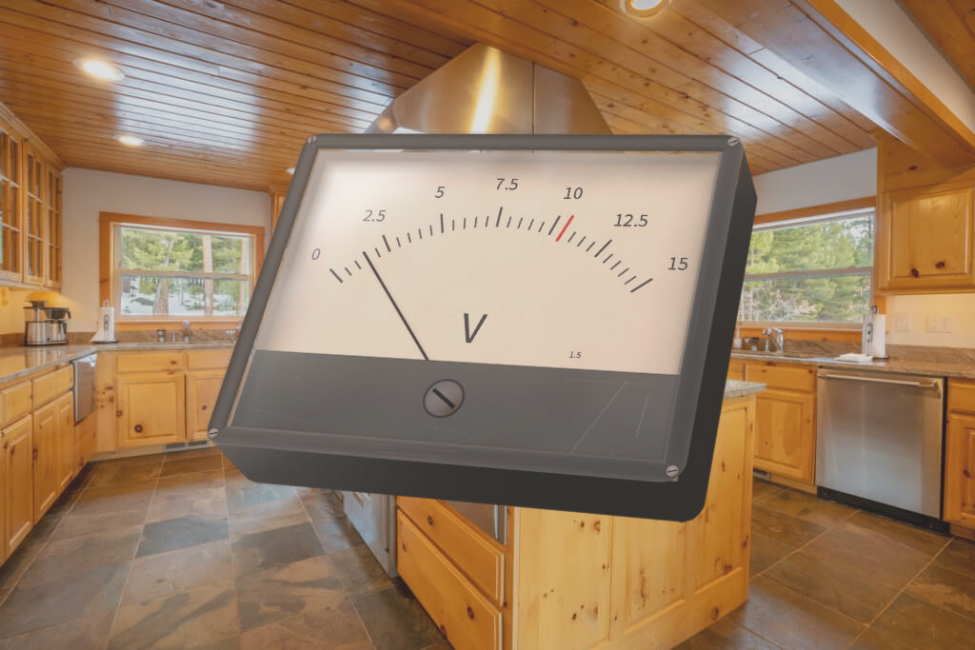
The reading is 1.5 V
